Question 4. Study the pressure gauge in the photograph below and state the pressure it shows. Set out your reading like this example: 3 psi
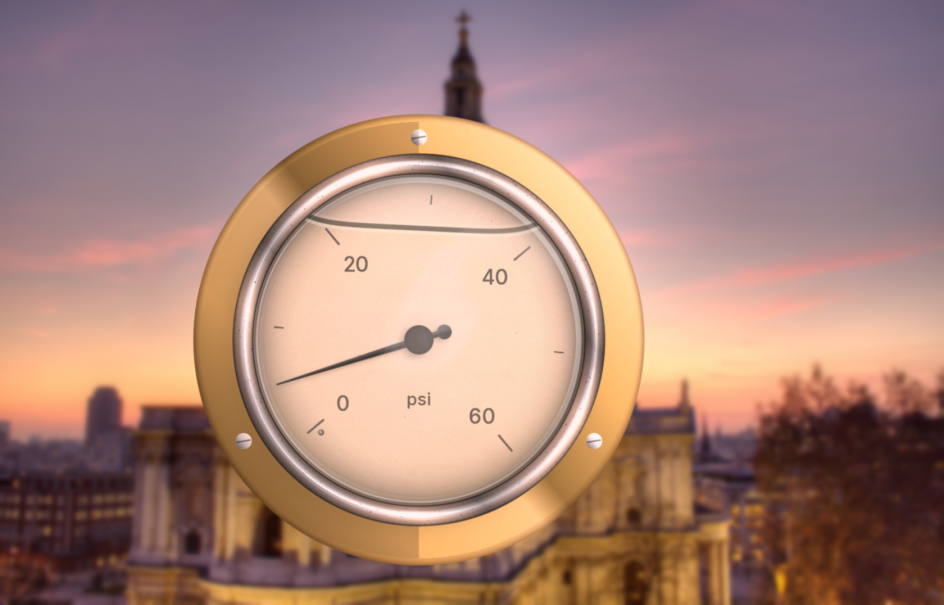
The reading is 5 psi
